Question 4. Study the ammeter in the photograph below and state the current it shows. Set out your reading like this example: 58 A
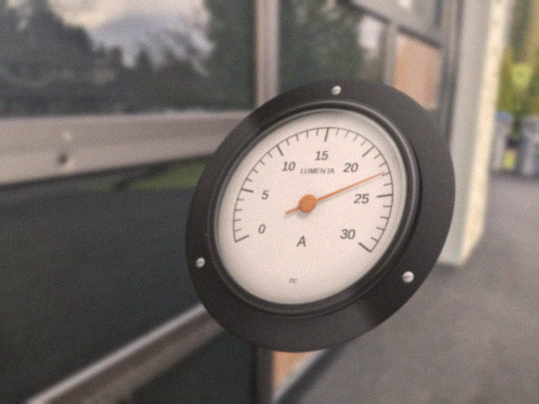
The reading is 23 A
